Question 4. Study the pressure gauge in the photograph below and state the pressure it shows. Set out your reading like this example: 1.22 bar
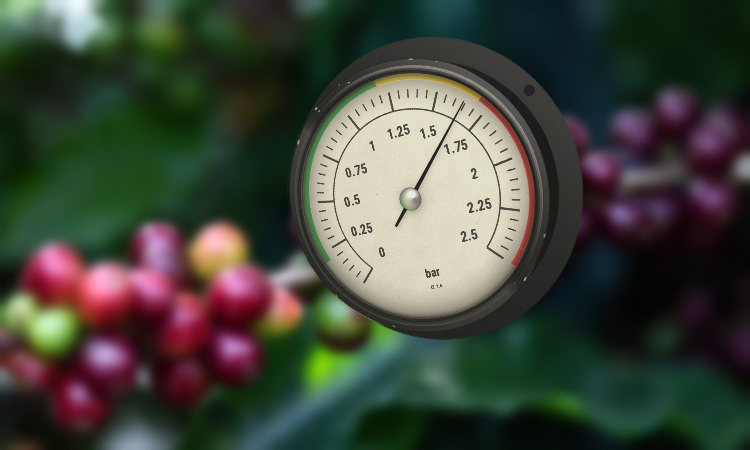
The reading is 1.65 bar
